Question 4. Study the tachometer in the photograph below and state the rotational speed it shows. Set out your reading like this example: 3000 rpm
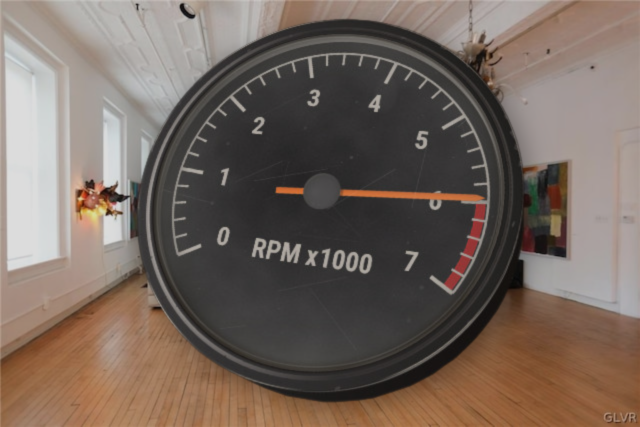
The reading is 6000 rpm
